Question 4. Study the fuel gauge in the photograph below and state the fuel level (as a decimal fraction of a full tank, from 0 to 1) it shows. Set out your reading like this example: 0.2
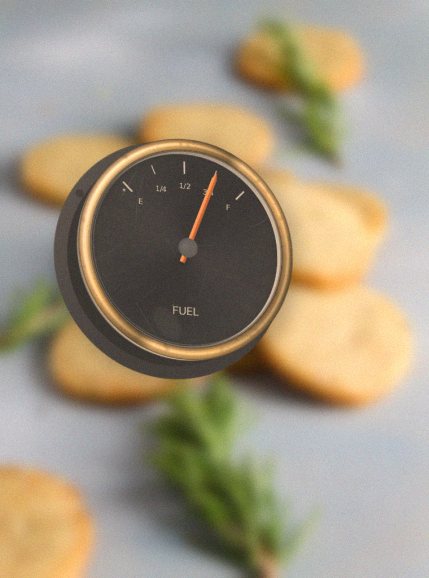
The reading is 0.75
